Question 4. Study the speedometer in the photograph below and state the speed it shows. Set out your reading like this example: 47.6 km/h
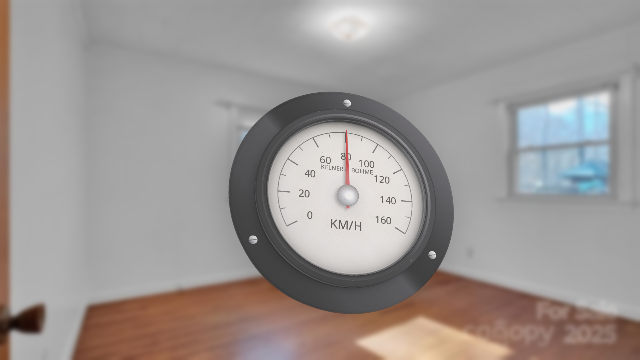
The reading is 80 km/h
